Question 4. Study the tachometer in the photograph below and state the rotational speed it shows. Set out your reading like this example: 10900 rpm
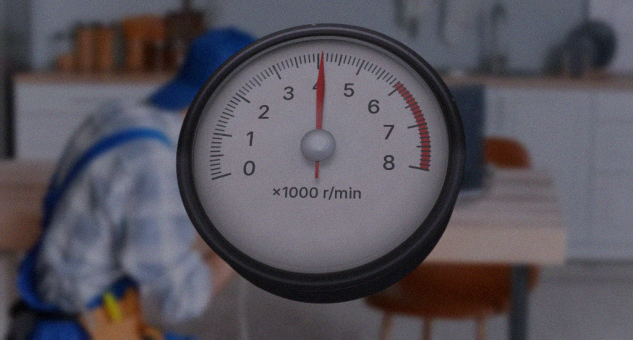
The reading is 4100 rpm
